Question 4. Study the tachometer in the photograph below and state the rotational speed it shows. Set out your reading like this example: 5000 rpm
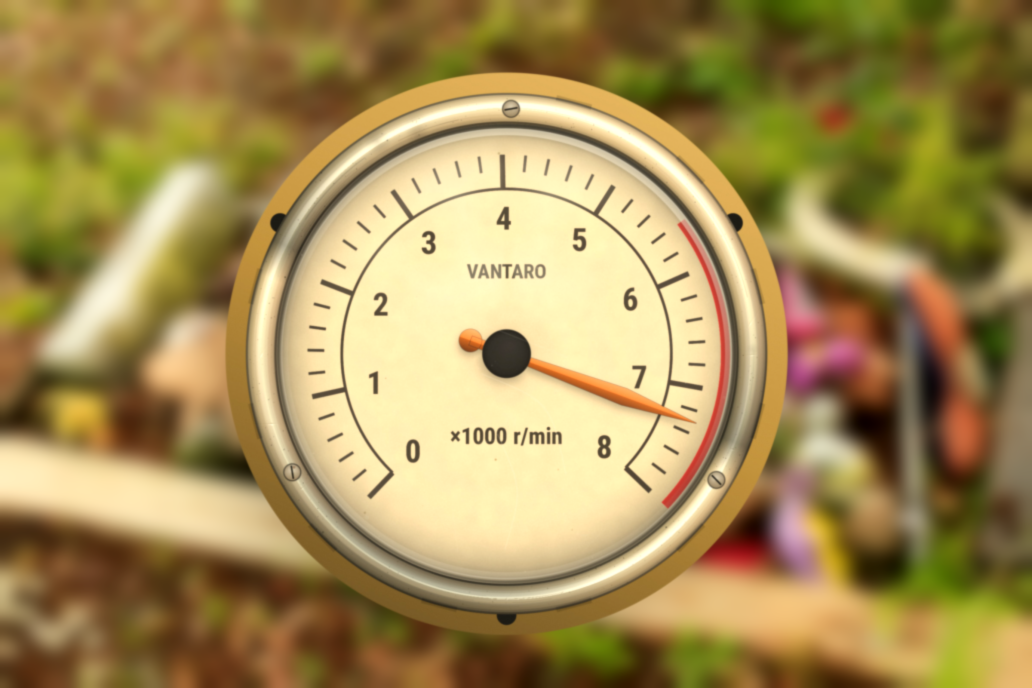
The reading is 7300 rpm
